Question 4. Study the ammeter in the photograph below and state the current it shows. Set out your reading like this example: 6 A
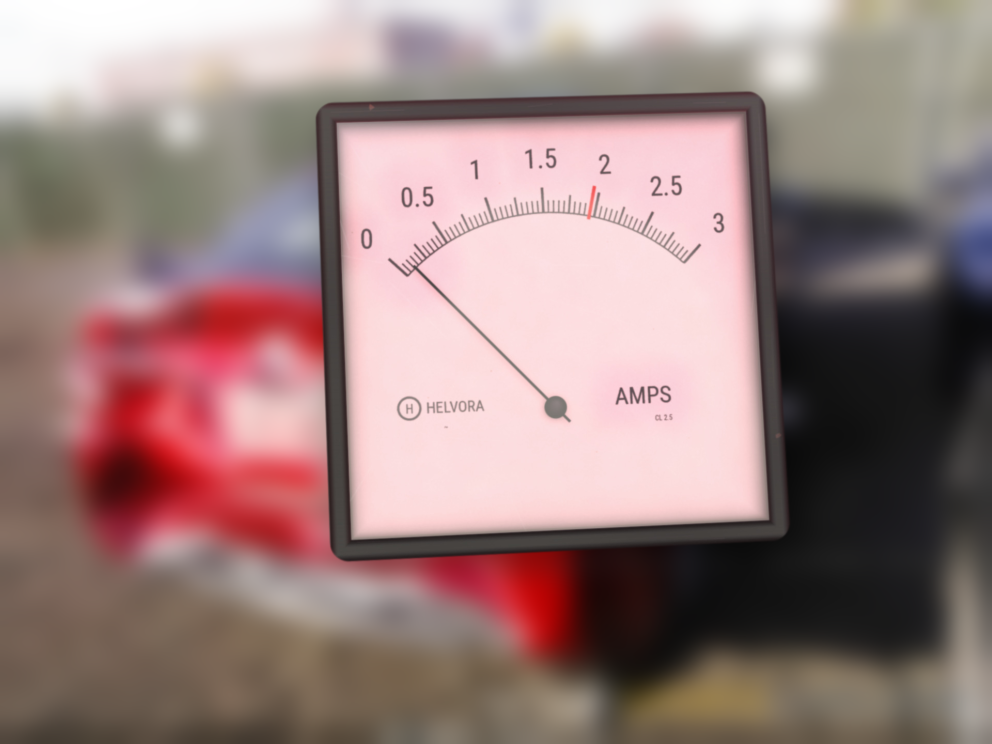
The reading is 0.1 A
